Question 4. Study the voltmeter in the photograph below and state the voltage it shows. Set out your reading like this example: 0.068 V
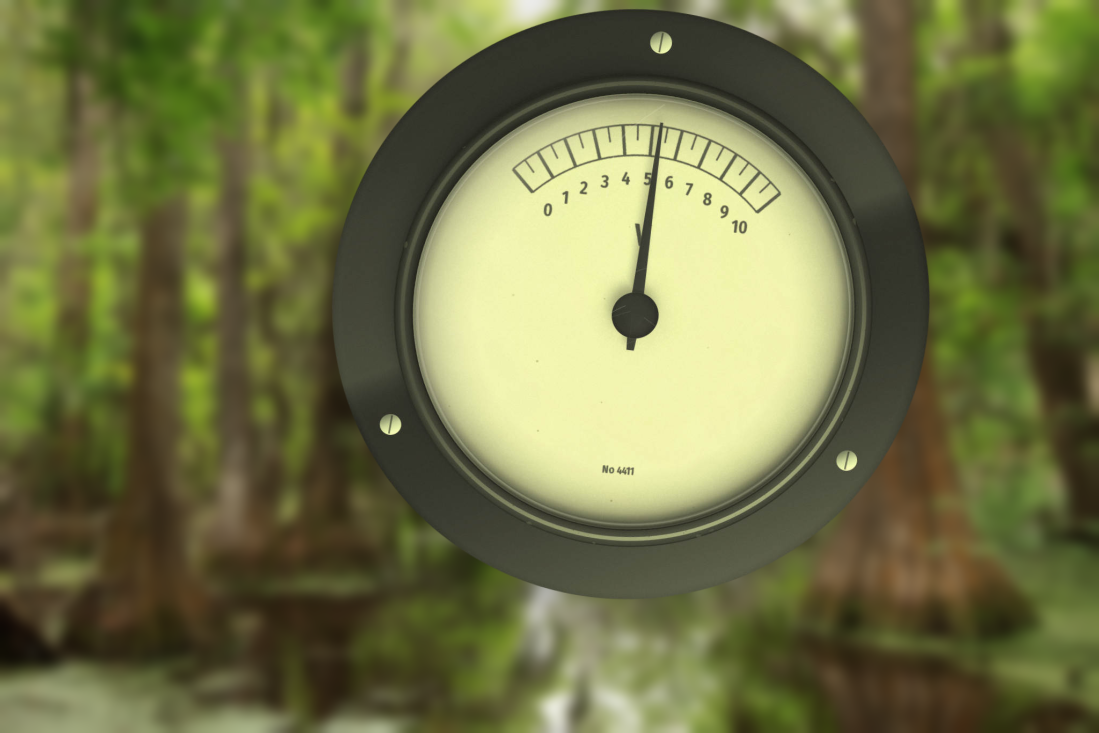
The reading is 5.25 V
